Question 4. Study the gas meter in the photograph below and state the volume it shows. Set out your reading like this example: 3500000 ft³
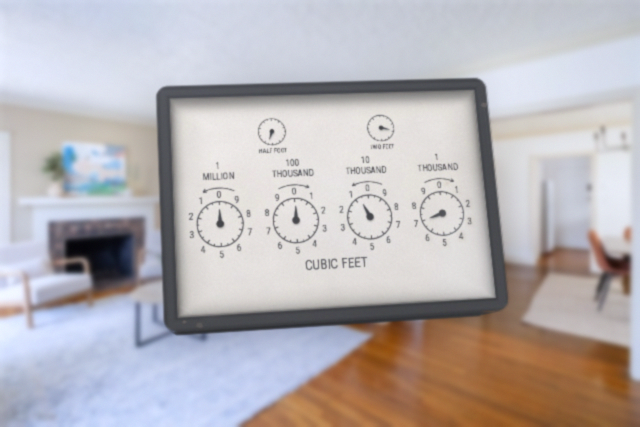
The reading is 700 ft³
